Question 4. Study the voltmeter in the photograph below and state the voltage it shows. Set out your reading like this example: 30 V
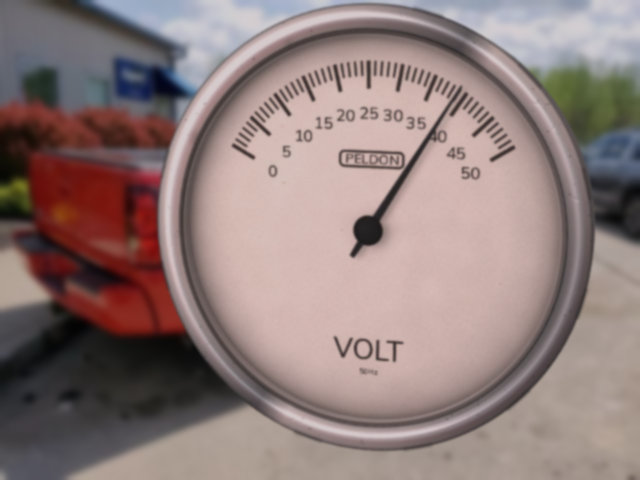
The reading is 39 V
